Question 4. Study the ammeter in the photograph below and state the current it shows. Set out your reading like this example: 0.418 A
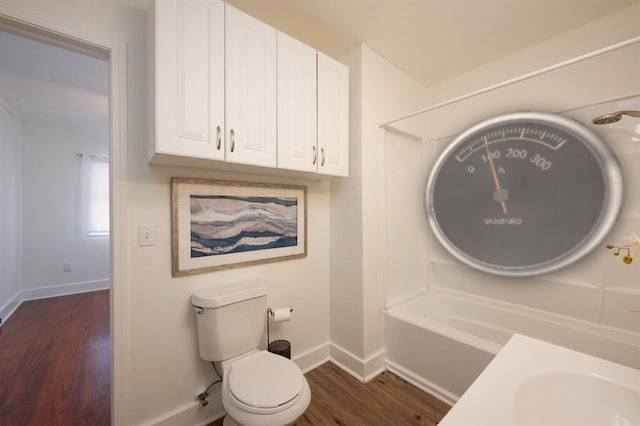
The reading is 100 A
